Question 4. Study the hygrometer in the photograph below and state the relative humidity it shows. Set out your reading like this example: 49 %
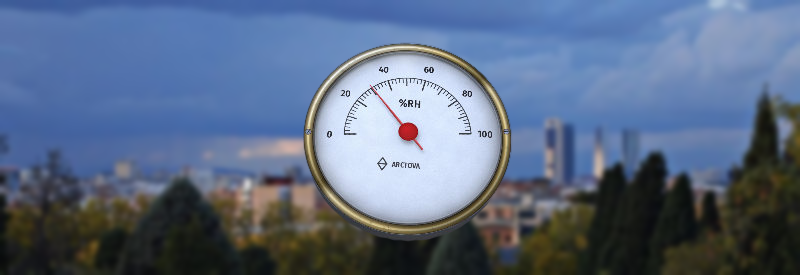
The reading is 30 %
